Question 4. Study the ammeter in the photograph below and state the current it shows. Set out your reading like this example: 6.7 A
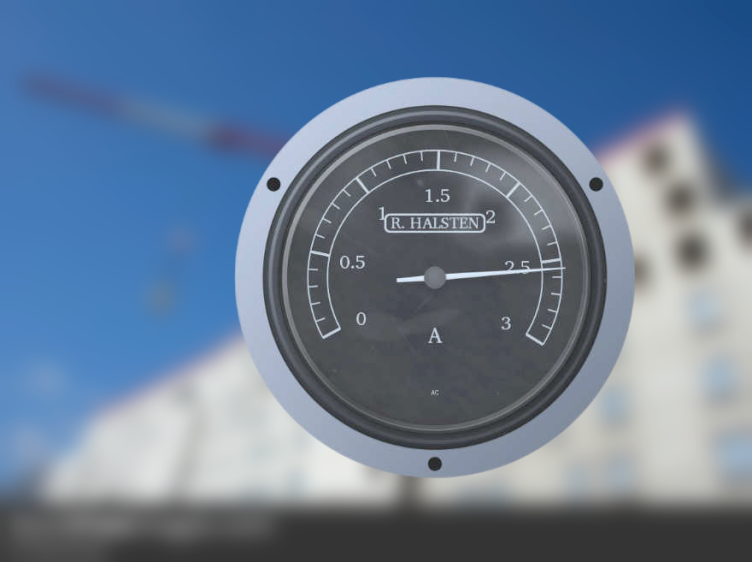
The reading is 2.55 A
